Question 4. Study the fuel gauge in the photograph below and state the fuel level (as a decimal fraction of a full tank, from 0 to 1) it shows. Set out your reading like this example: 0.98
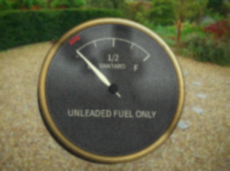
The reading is 0
